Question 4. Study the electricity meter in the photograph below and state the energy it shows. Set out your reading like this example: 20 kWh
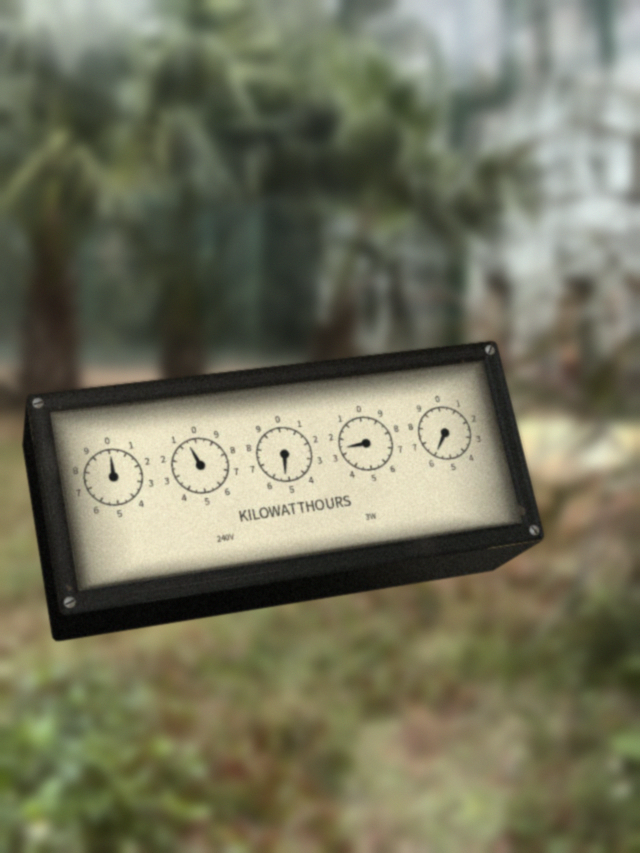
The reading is 526 kWh
